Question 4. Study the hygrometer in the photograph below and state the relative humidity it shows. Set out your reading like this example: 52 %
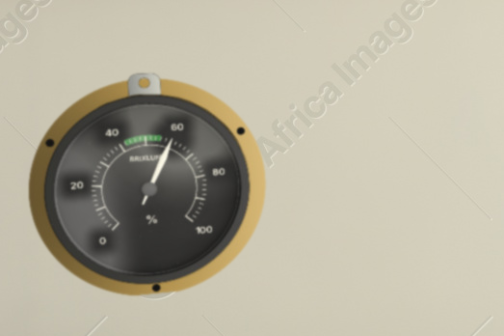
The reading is 60 %
